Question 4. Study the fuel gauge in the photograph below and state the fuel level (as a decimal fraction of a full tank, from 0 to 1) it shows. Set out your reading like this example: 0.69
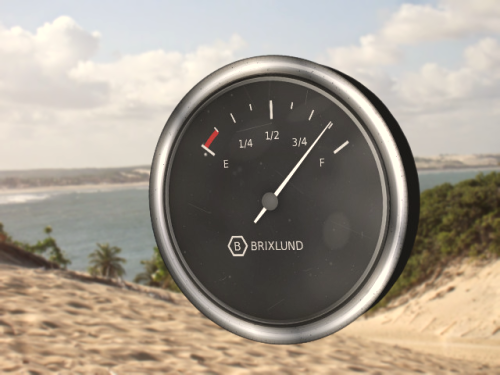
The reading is 0.875
